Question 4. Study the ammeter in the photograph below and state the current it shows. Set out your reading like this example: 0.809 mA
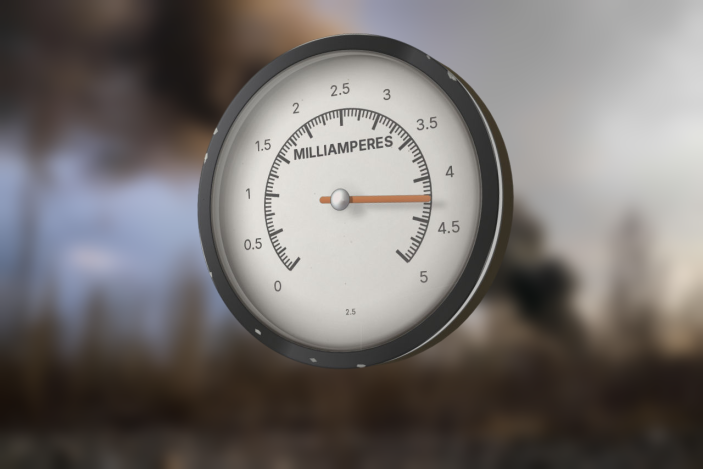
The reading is 4.25 mA
